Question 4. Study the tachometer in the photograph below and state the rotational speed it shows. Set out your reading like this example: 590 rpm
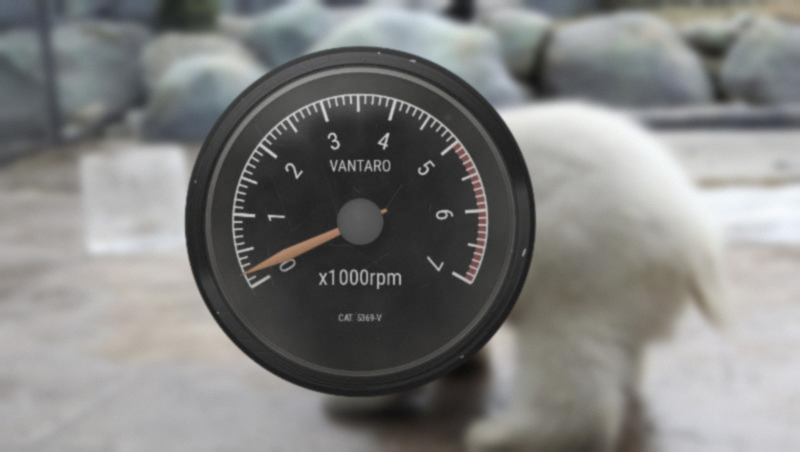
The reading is 200 rpm
